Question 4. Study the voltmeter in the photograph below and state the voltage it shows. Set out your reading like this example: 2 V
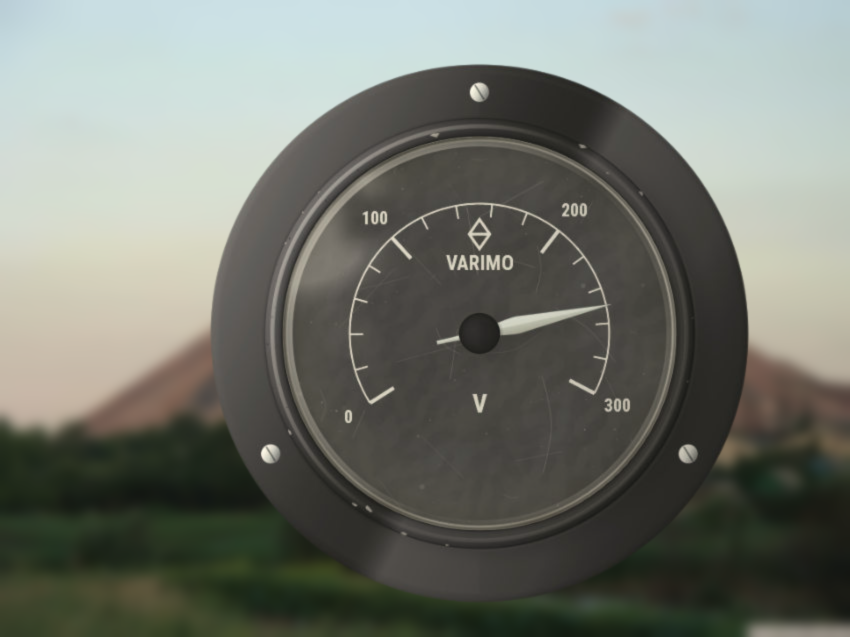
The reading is 250 V
